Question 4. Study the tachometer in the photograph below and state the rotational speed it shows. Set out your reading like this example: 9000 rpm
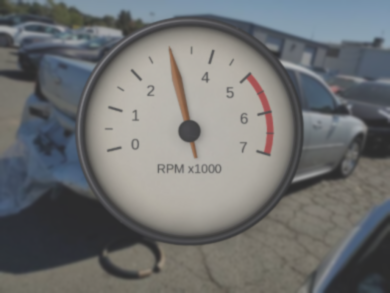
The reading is 3000 rpm
